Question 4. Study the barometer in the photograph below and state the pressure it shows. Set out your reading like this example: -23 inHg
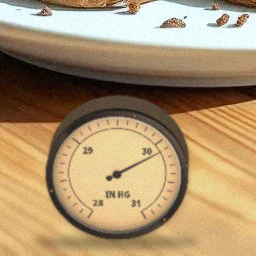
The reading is 30.1 inHg
